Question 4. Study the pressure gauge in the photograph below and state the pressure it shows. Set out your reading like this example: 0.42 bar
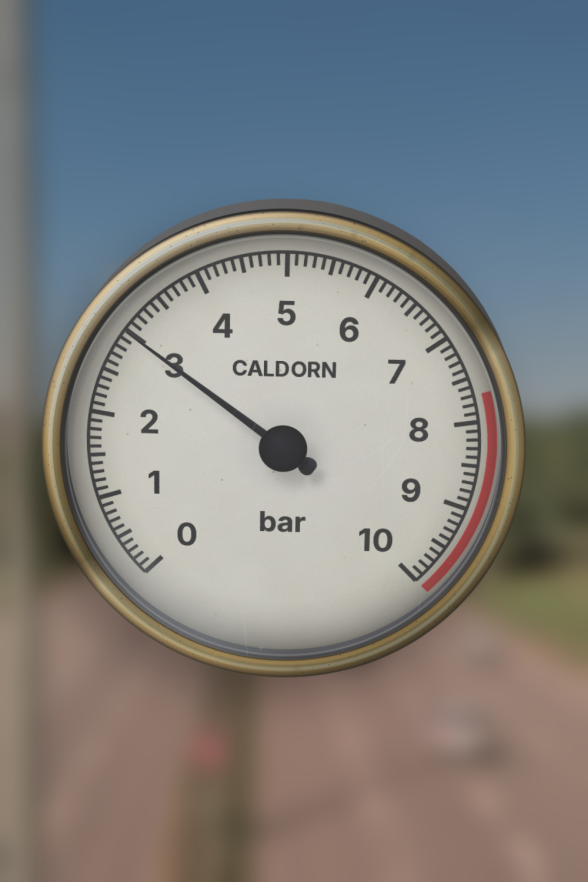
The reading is 3 bar
